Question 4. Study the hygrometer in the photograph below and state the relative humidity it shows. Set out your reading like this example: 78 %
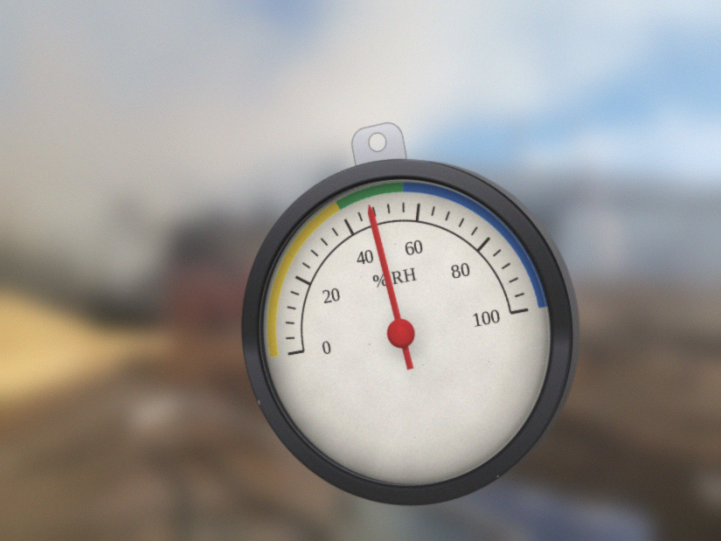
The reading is 48 %
